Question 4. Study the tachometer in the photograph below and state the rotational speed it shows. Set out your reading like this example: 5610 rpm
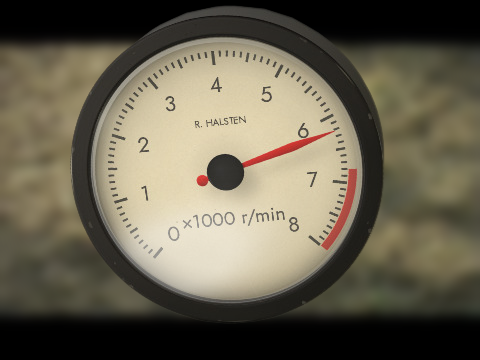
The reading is 6200 rpm
